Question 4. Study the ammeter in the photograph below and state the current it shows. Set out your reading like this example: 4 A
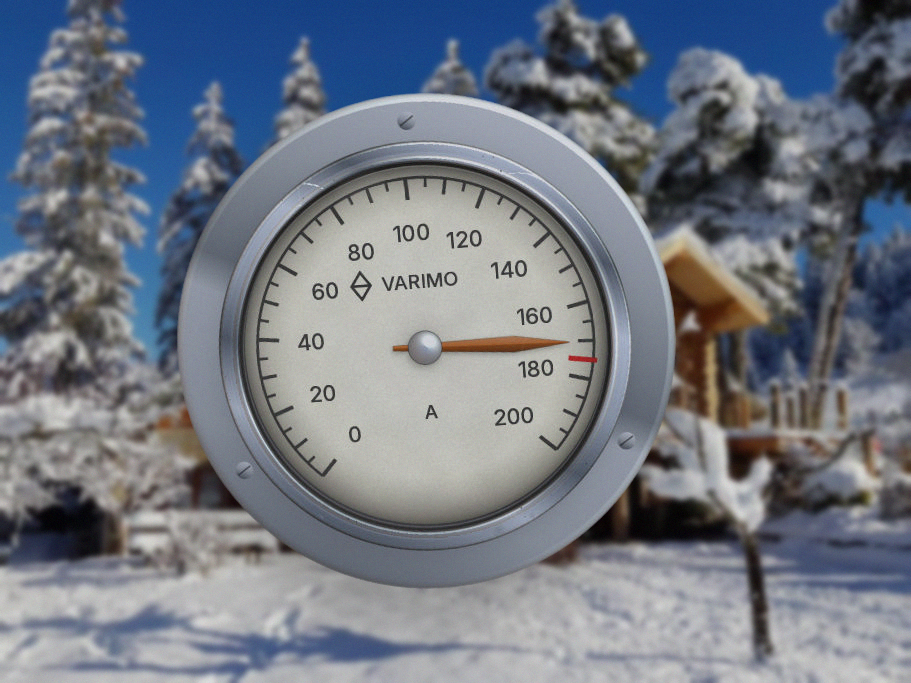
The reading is 170 A
